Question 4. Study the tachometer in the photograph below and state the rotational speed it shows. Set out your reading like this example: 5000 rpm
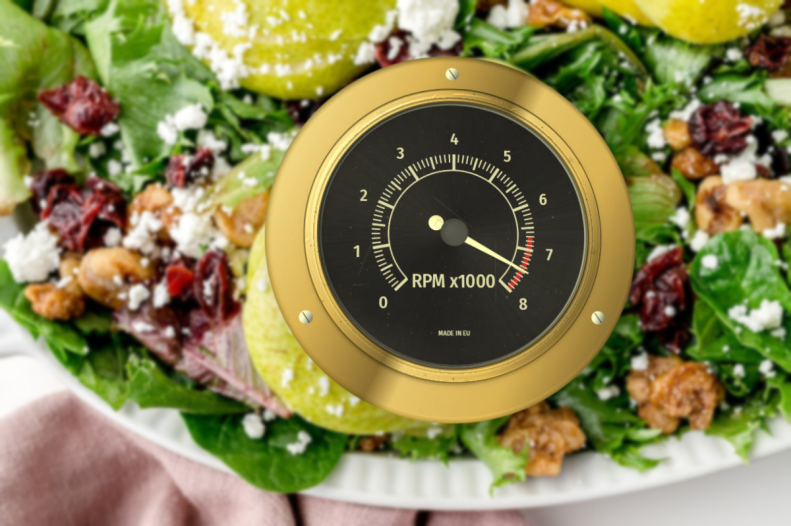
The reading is 7500 rpm
